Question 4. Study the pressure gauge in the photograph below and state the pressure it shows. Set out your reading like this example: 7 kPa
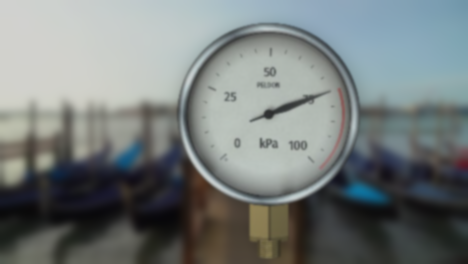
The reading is 75 kPa
